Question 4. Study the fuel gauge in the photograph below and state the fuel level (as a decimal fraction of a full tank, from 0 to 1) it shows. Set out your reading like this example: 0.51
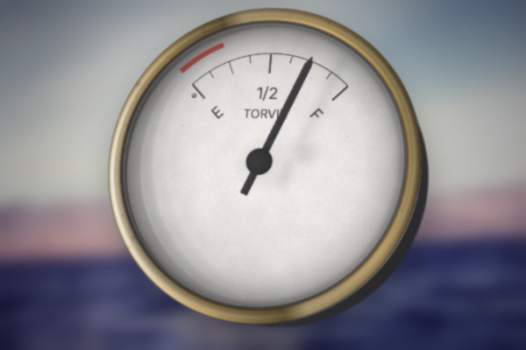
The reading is 0.75
